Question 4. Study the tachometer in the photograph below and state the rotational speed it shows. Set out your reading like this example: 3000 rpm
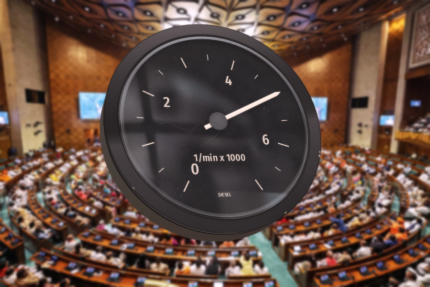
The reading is 5000 rpm
